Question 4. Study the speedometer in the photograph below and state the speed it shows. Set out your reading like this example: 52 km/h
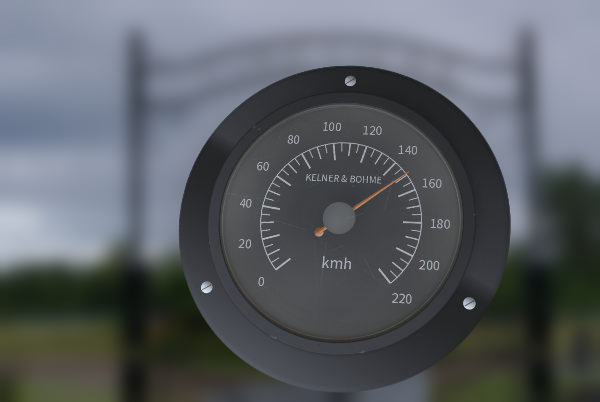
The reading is 150 km/h
